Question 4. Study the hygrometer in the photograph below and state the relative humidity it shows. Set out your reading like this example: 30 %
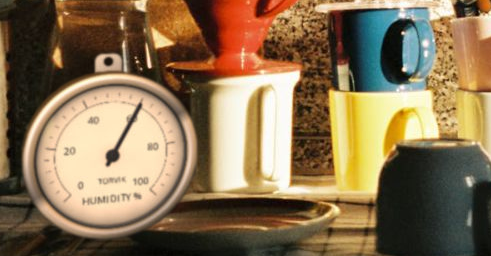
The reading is 60 %
